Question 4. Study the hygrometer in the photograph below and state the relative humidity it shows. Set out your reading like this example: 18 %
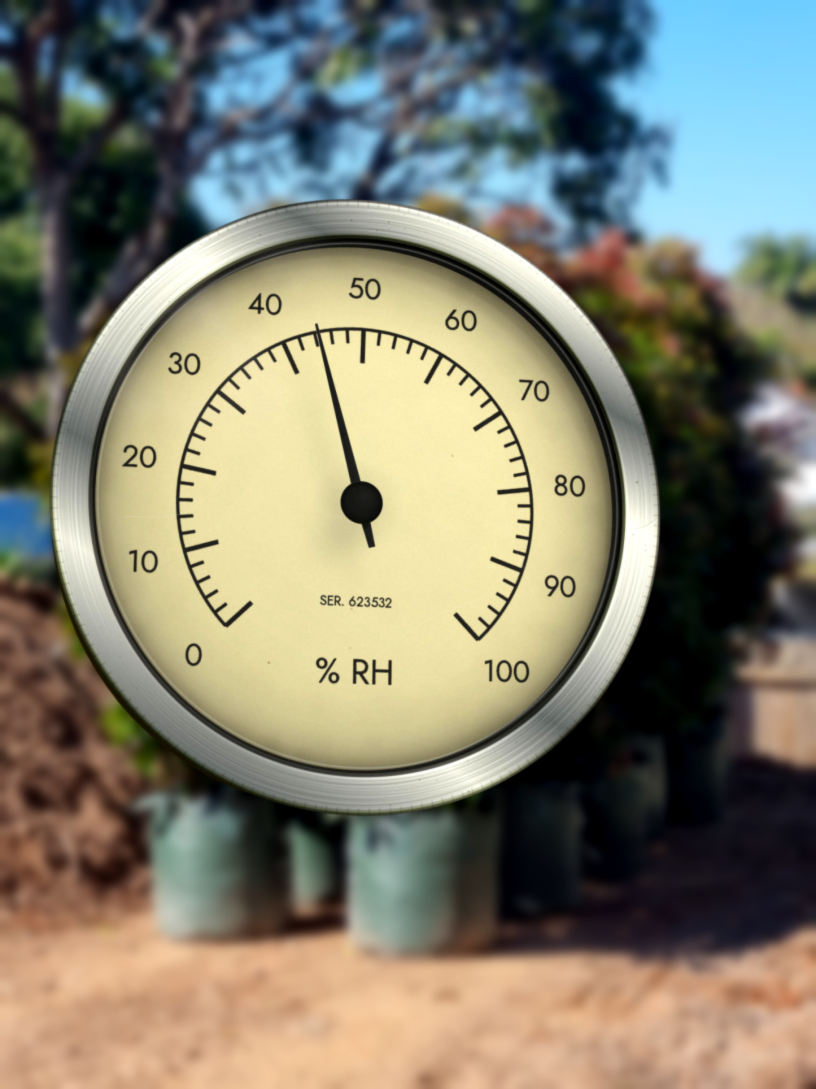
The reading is 44 %
